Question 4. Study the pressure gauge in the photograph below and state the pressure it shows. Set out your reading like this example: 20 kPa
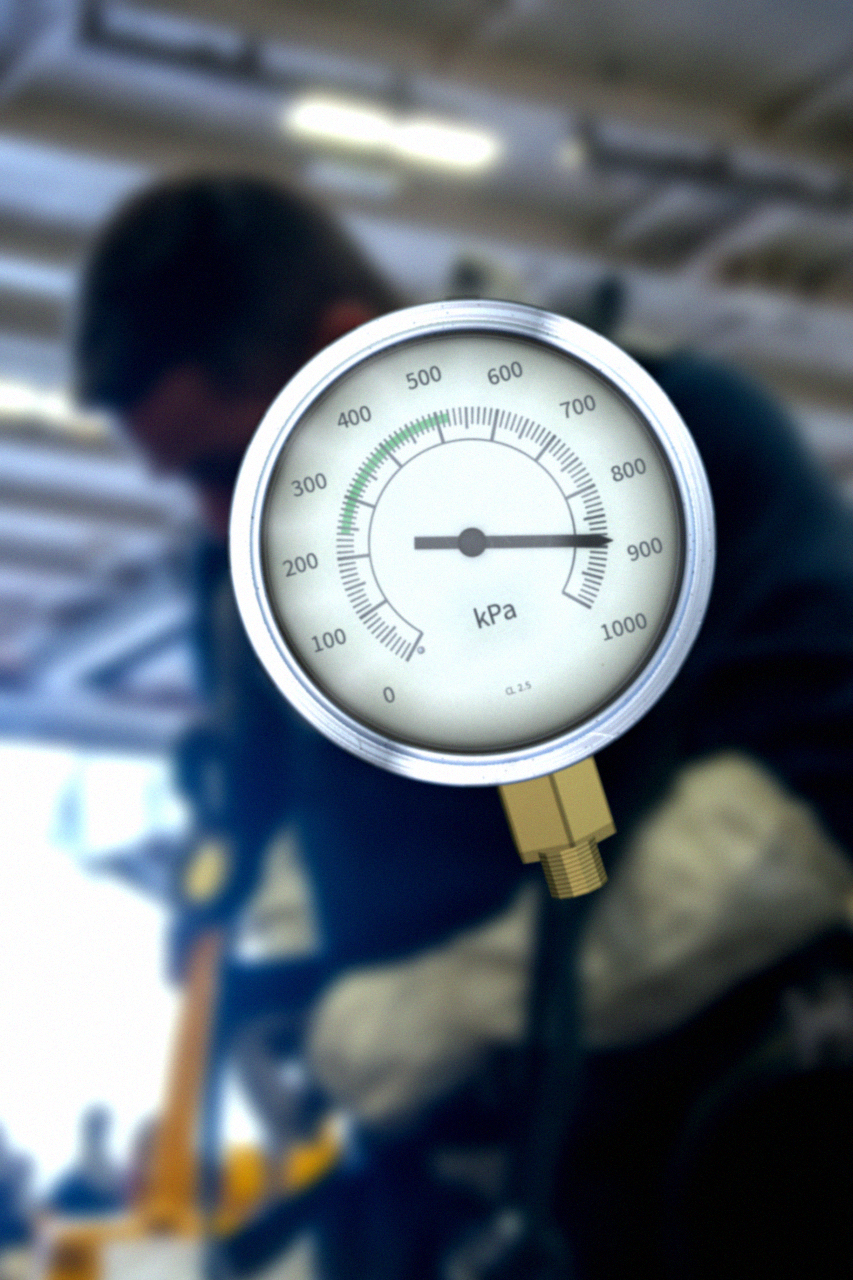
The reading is 890 kPa
